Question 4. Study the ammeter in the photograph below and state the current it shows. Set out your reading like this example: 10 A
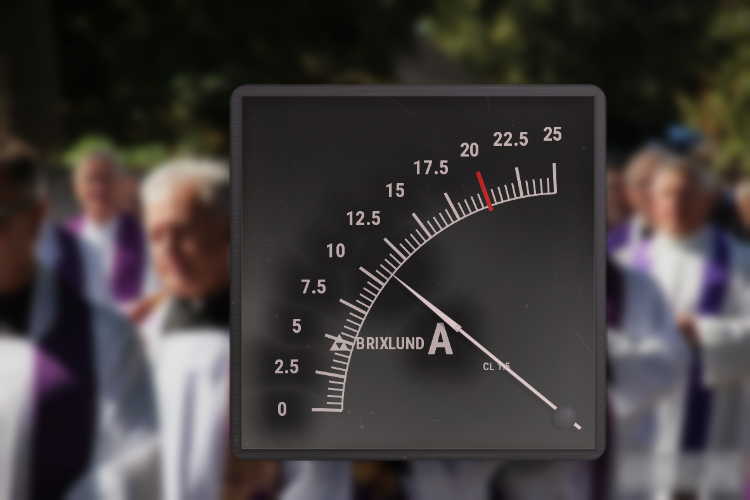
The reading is 11 A
